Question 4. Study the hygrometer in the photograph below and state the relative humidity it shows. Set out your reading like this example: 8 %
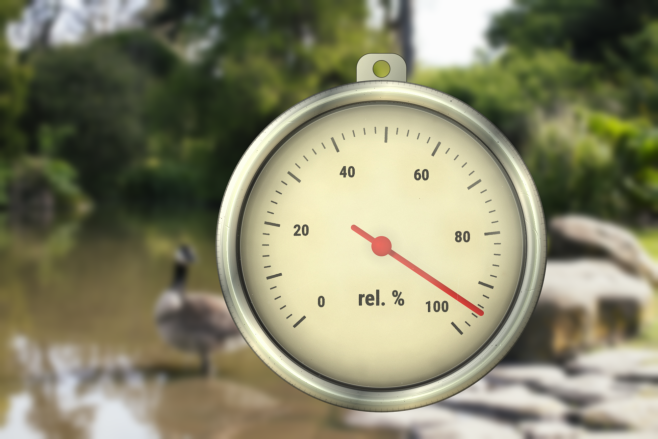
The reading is 95 %
